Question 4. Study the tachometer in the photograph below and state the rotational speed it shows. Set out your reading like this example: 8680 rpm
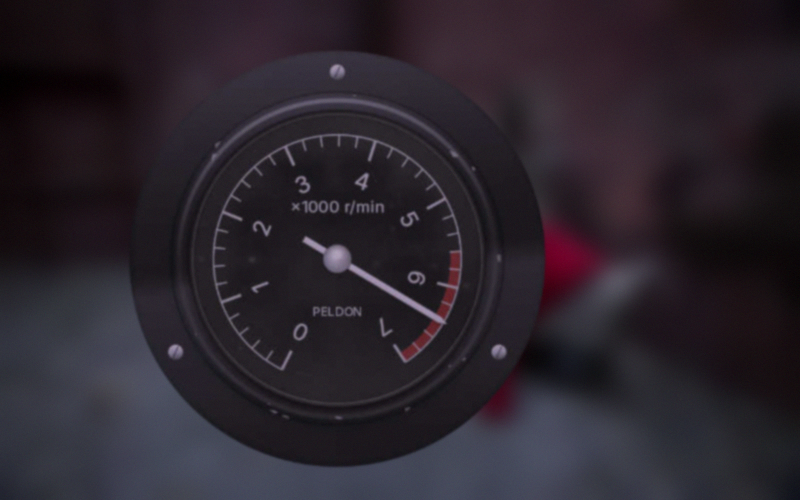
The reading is 6400 rpm
